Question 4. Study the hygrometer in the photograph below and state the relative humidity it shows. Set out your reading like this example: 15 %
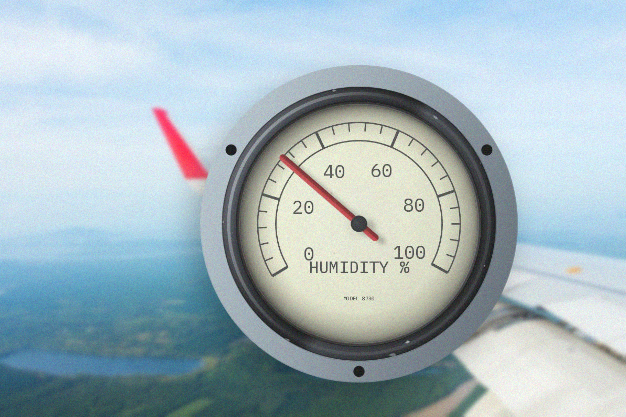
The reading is 30 %
